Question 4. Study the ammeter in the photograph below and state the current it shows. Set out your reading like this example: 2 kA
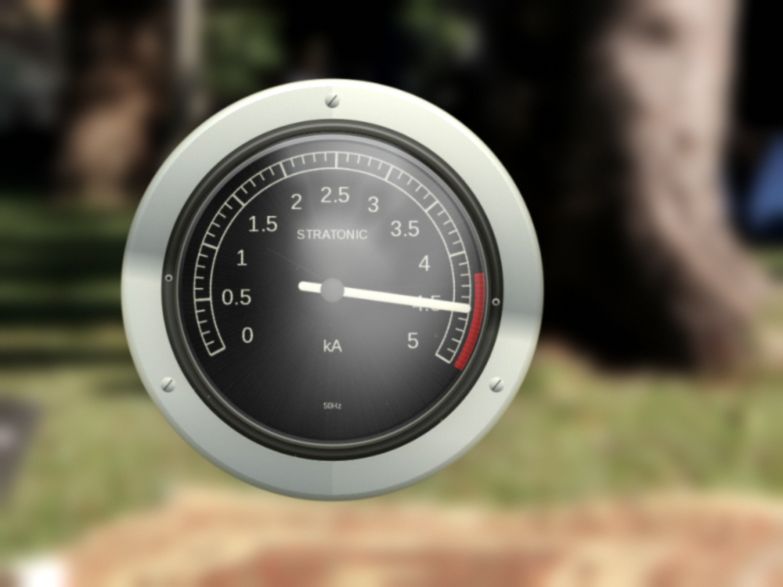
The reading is 4.5 kA
